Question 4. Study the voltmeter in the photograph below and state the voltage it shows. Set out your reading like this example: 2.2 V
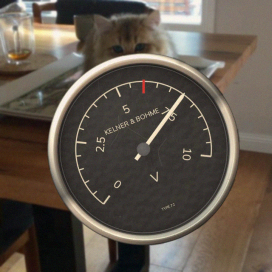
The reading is 7.5 V
